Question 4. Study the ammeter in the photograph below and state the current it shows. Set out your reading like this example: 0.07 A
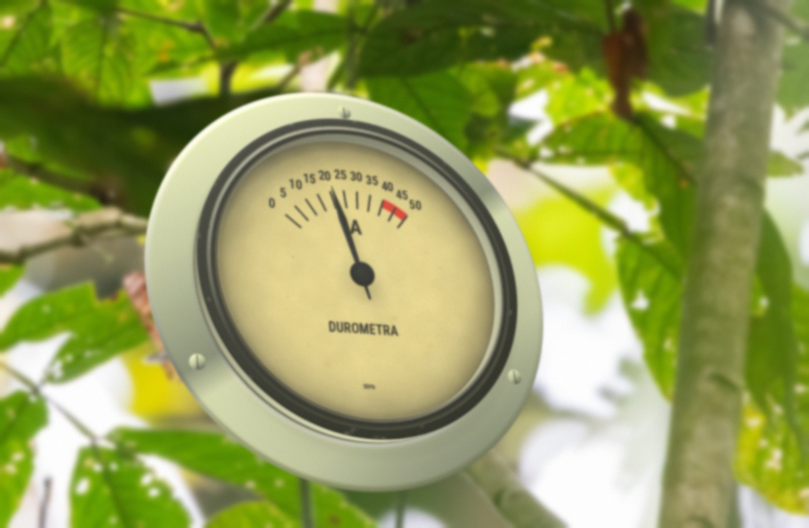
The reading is 20 A
